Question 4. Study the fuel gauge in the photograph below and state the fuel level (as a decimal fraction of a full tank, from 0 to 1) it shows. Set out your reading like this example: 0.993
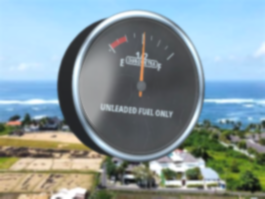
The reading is 0.5
